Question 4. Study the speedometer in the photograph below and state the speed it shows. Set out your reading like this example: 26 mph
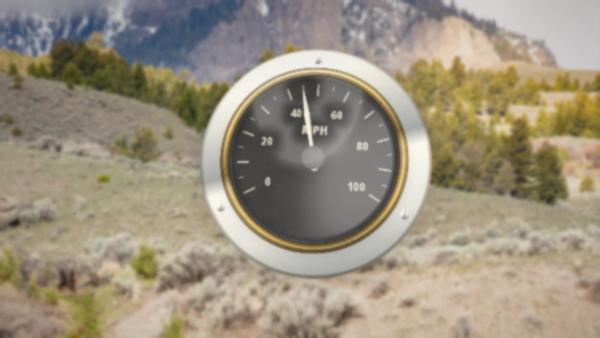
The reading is 45 mph
